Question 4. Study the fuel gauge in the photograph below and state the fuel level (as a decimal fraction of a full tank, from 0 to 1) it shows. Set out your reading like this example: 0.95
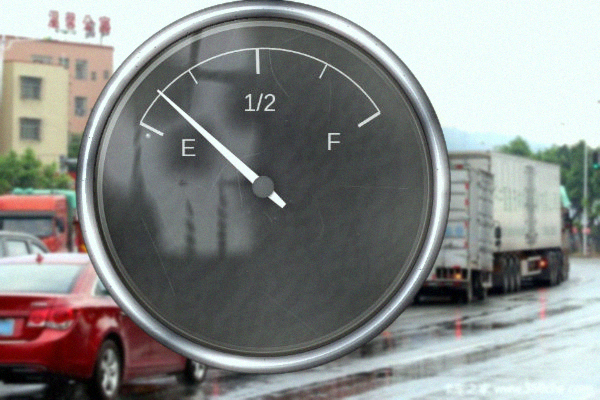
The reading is 0.125
